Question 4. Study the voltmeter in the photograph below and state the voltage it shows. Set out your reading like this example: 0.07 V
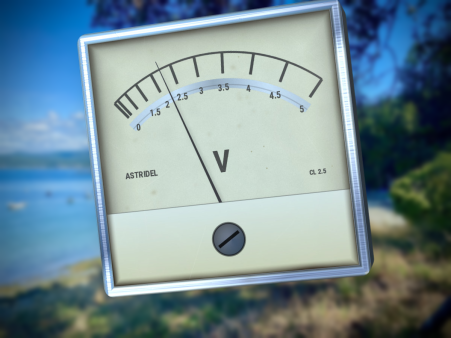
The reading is 2.25 V
